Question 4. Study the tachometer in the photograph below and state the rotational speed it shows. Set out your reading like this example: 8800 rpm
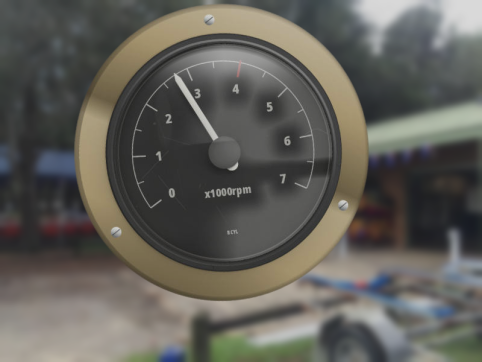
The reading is 2750 rpm
